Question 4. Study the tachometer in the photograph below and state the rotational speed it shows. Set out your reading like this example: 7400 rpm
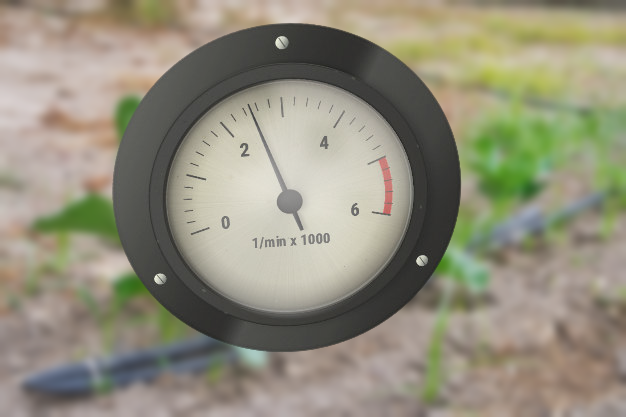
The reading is 2500 rpm
